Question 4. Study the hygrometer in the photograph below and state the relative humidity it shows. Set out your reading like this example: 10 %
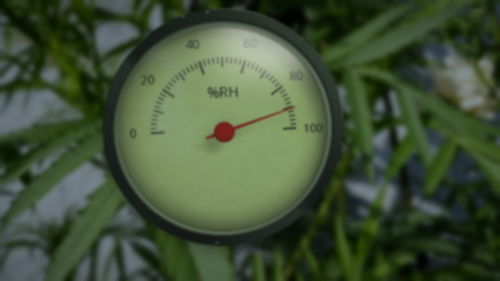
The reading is 90 %
